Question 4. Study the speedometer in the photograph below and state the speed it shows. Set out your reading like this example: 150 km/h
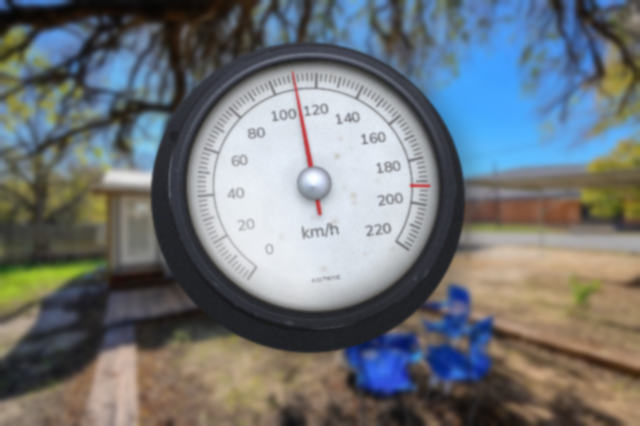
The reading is 110 km/h
